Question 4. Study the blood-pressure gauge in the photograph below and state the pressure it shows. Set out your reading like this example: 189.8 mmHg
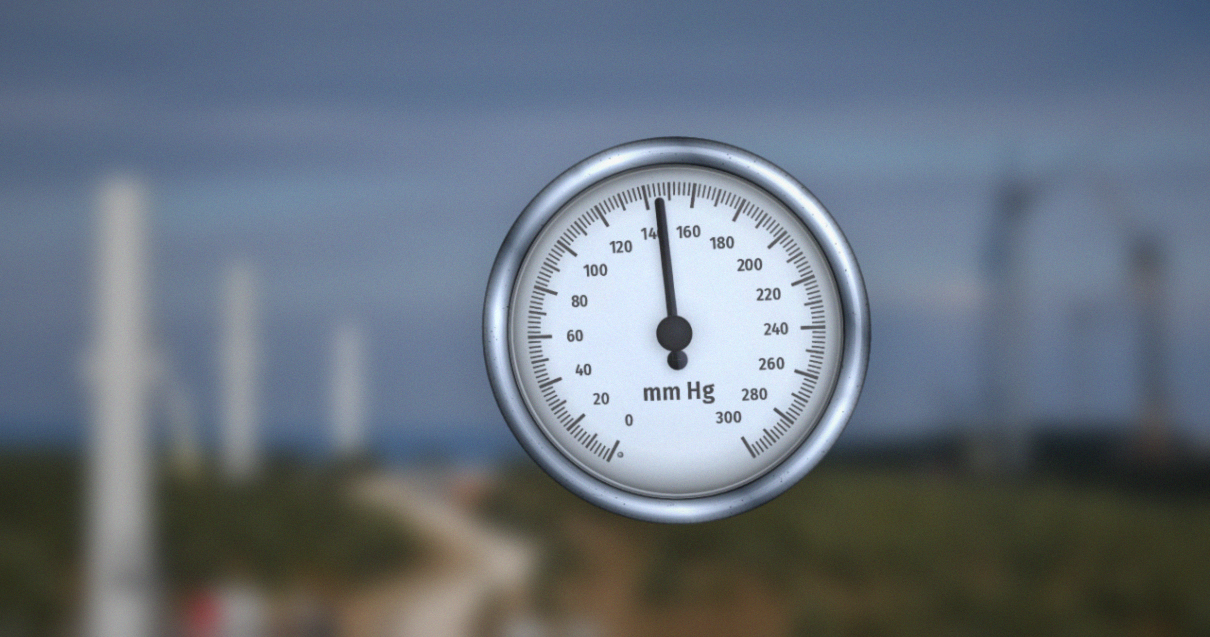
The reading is 146 mmHg
